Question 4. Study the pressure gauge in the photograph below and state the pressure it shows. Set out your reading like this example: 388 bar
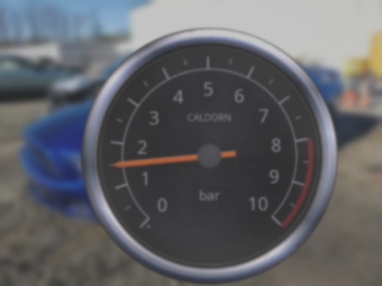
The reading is 1.5 bar
